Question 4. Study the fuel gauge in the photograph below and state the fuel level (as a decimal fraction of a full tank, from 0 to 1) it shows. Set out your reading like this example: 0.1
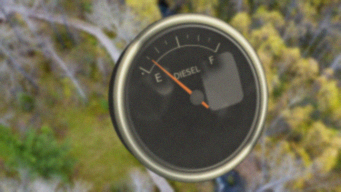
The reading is 0.125
